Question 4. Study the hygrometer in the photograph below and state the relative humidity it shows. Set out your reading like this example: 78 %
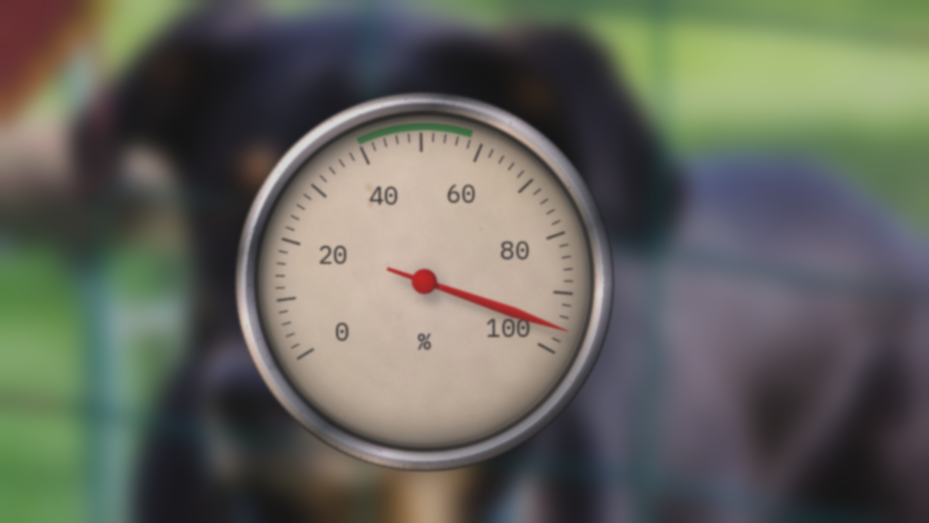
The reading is 96 %
